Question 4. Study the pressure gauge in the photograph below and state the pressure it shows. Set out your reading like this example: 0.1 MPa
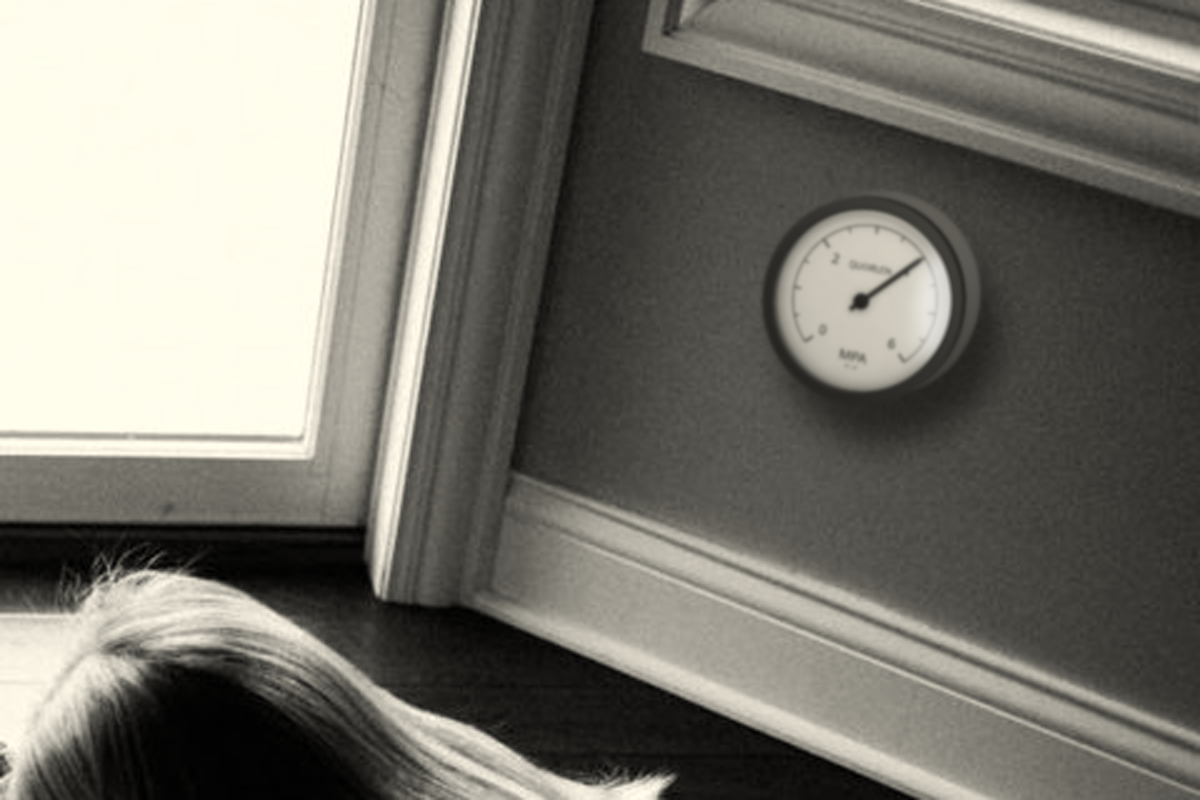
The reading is 4 MPa
